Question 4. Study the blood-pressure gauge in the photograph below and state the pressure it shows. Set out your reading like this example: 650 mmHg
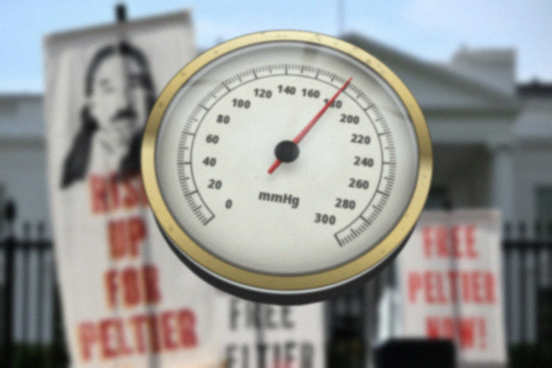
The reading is 180 mmHg
